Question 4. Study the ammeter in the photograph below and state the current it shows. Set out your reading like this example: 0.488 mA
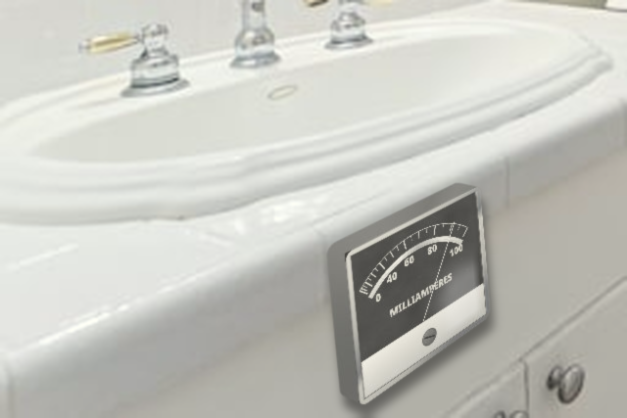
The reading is 90 mA
